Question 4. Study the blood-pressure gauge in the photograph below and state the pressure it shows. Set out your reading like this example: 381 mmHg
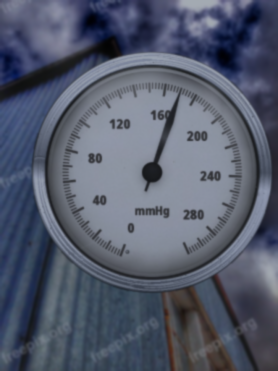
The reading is 170 mmHg
